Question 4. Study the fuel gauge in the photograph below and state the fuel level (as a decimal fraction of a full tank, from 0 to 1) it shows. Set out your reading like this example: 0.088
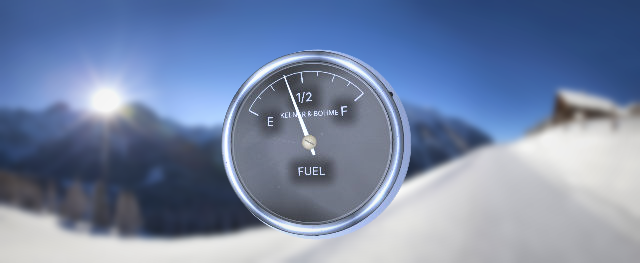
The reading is 0.375
